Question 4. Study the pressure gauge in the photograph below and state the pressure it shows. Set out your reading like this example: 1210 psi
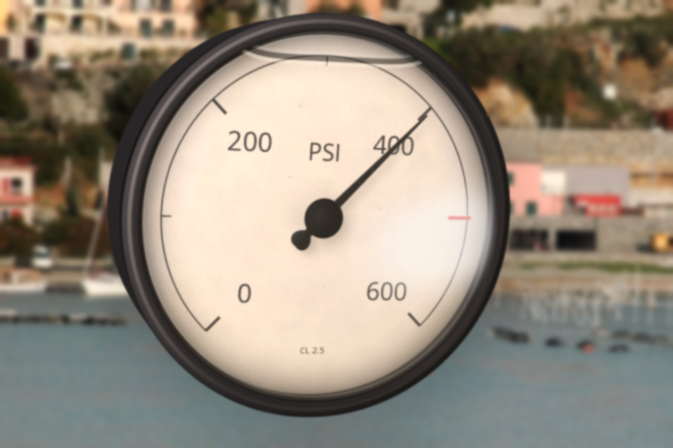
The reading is 400 psi
